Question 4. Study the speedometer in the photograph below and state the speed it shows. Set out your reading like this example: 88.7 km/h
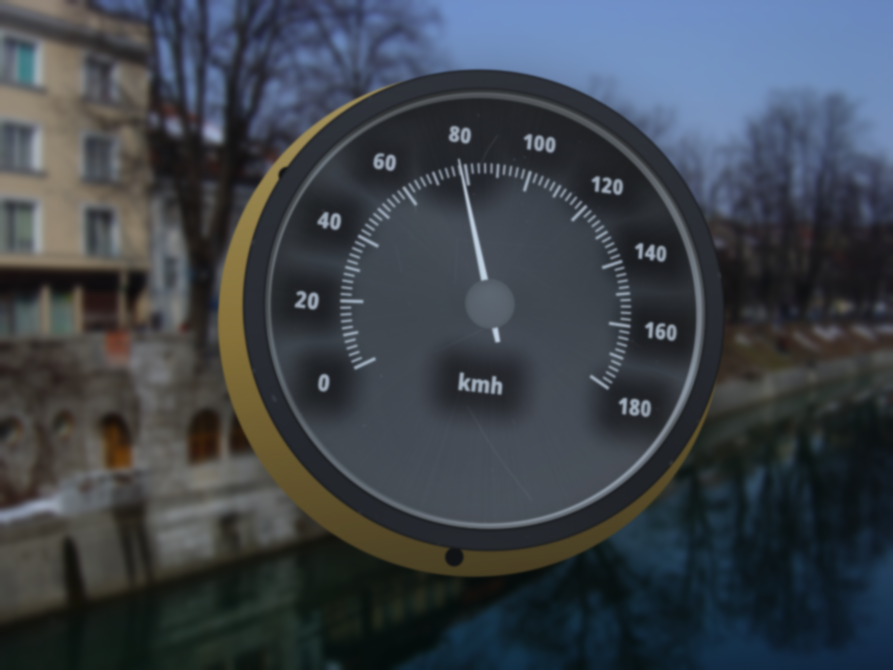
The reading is 78 km/h
